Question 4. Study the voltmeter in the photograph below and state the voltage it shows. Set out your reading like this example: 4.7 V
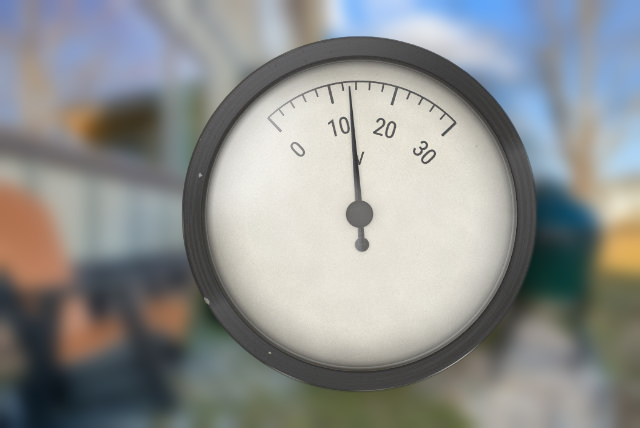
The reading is 13 V
